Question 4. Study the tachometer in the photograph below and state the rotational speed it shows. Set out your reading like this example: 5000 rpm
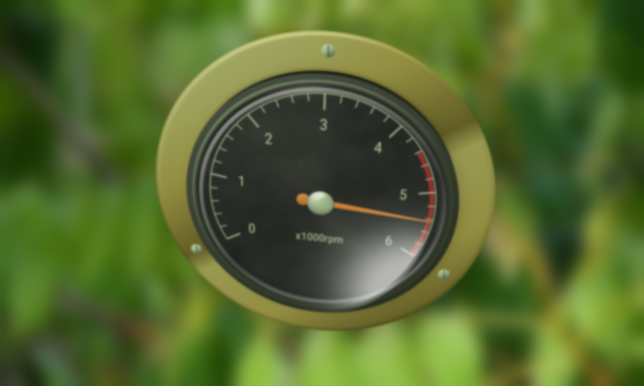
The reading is 5400 rpm
